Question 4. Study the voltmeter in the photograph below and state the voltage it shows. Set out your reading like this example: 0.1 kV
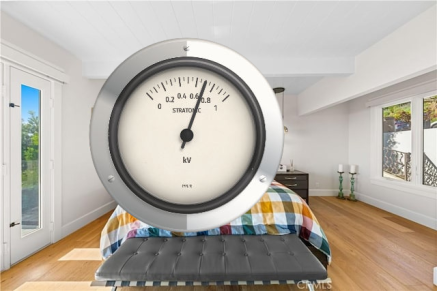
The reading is 0.7 kV
